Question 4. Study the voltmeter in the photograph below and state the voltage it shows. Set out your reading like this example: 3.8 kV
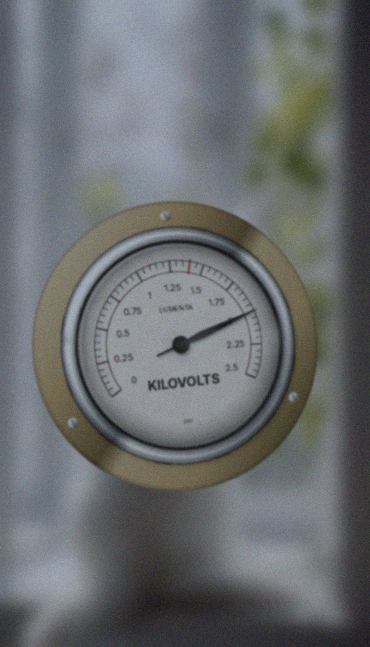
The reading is 2 kV
